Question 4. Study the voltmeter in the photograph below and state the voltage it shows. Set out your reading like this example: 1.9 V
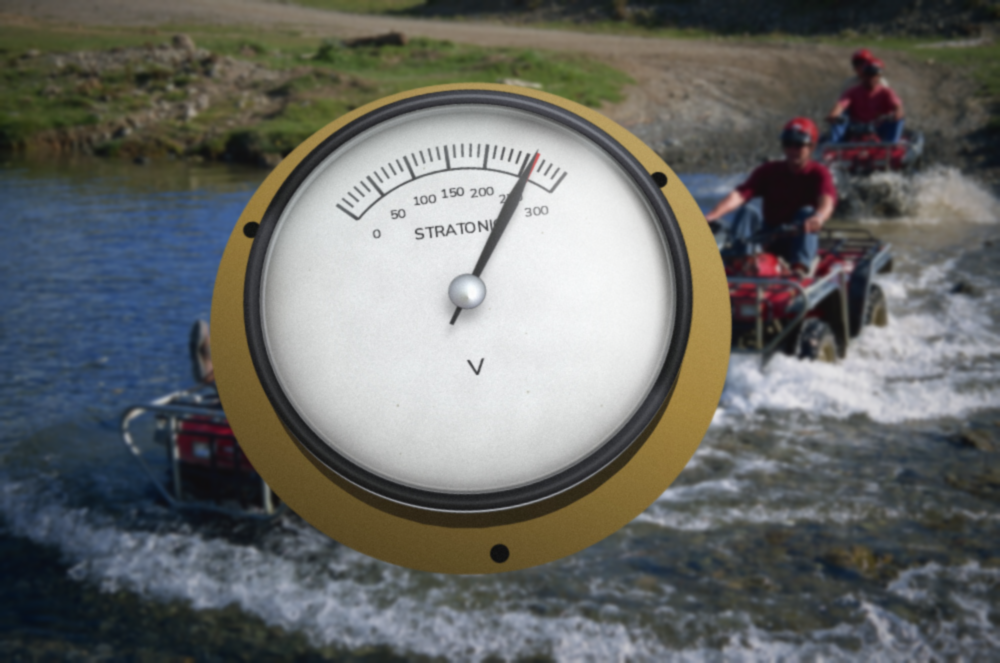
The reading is 260 V
